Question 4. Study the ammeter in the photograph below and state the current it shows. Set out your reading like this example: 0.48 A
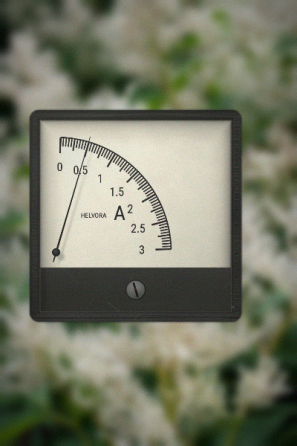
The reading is 0.5 A
